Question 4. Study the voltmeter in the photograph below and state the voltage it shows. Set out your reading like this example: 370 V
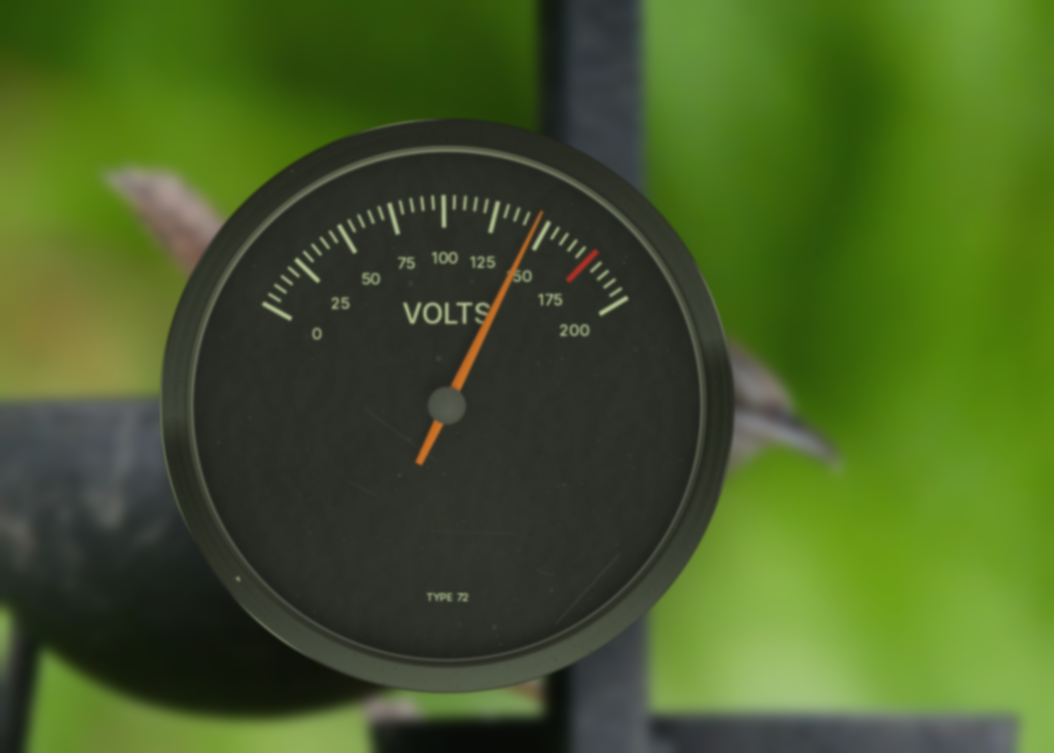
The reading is 145 V
